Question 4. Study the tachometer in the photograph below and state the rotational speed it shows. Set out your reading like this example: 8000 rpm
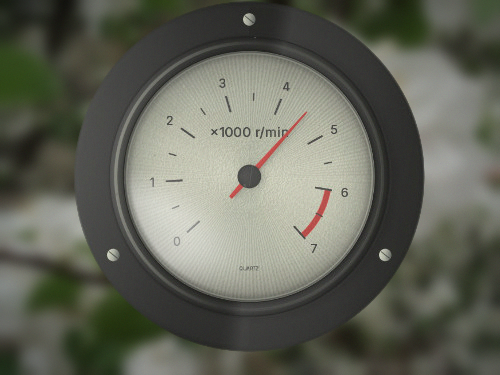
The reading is 4500 rpm
